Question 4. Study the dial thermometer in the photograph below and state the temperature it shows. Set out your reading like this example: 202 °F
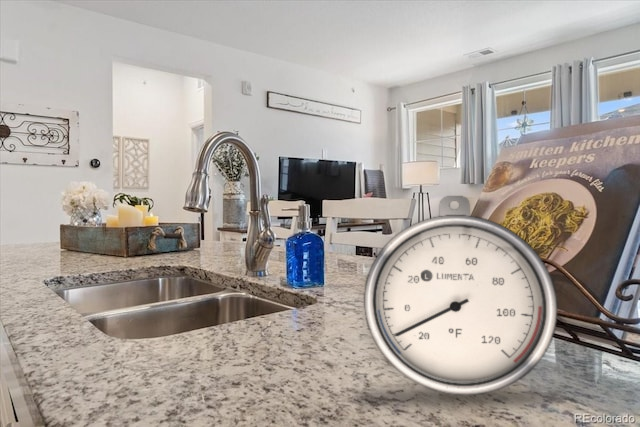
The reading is -12 °F
